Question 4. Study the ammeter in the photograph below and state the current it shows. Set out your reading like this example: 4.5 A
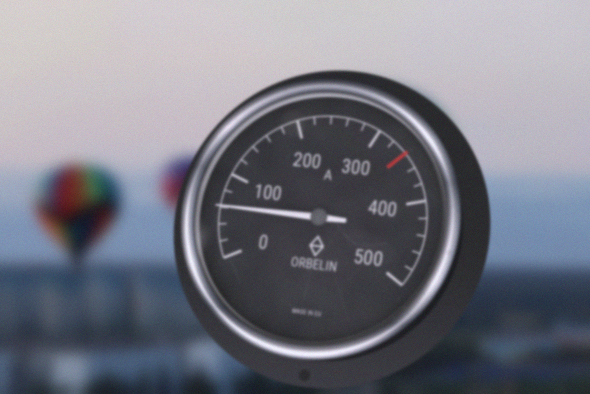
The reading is 60 A
